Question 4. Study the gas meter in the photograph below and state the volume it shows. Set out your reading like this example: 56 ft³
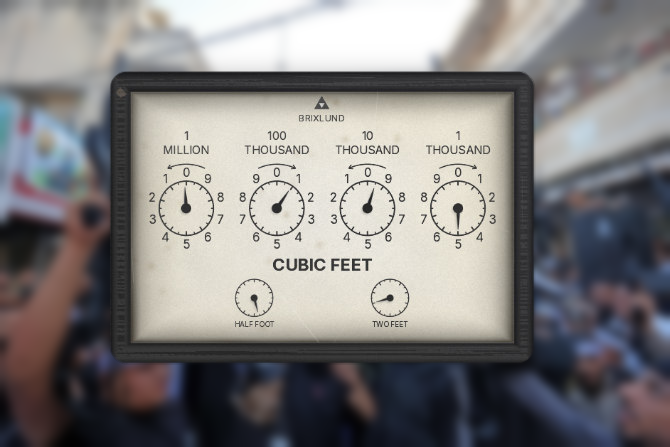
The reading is 9500 ft³
